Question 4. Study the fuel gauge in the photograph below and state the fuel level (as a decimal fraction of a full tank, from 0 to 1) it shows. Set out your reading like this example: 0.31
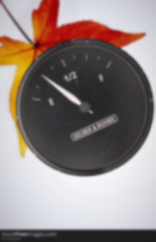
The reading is 0.25
